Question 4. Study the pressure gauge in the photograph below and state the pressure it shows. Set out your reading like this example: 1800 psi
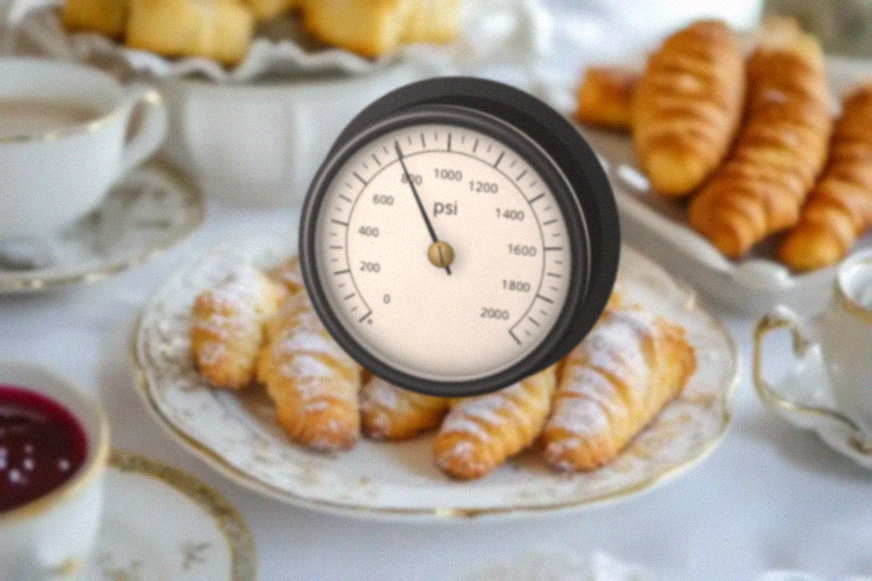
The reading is 800 psi
